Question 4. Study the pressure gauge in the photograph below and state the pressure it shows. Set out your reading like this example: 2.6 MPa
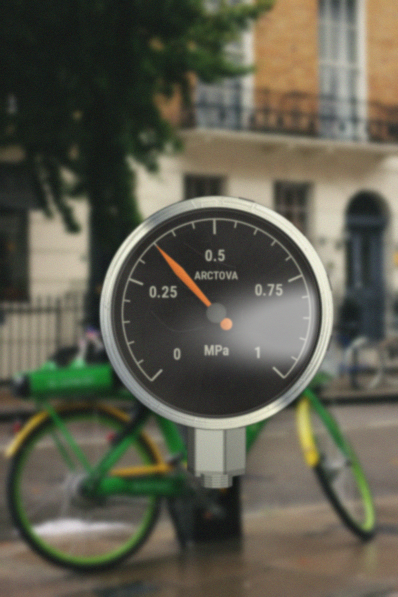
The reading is 0.35 MPa
